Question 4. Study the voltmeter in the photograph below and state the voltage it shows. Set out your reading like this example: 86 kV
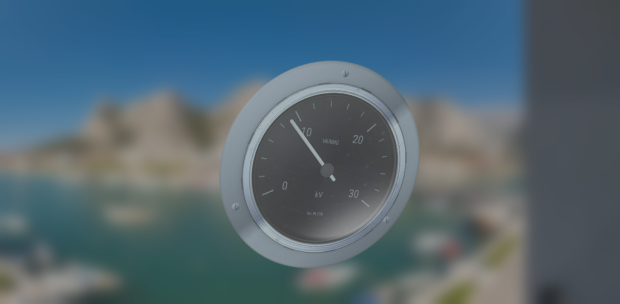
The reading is 9 kV
